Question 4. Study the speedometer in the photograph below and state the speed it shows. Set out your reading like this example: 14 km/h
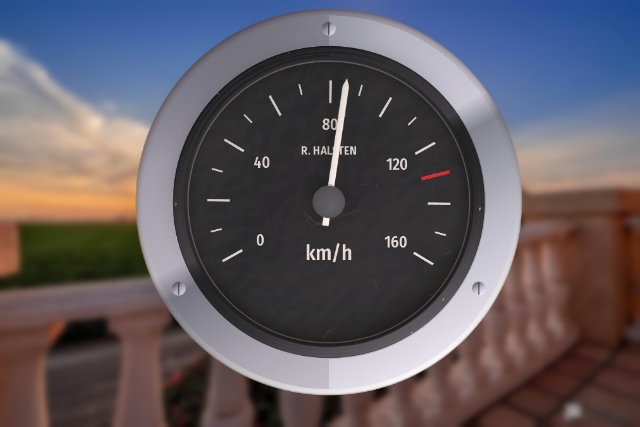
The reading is 85 km/h
